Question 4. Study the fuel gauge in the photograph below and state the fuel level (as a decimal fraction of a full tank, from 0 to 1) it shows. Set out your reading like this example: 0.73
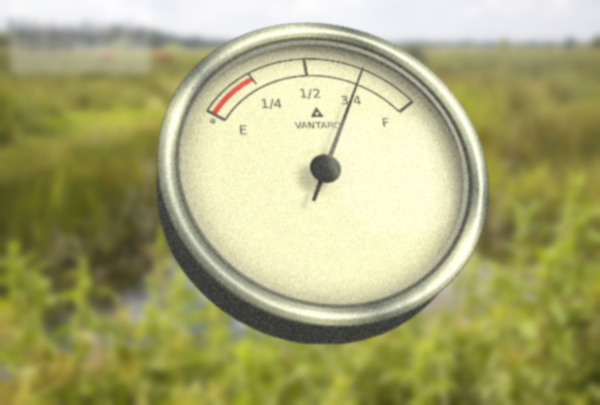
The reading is 0.75
